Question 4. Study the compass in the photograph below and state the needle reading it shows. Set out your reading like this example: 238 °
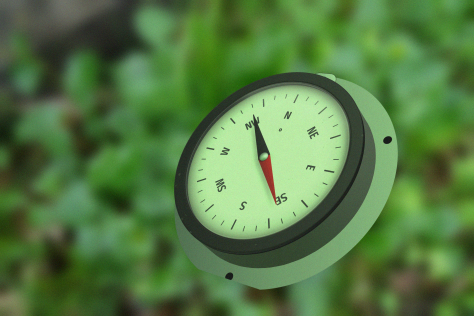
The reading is 140 °
